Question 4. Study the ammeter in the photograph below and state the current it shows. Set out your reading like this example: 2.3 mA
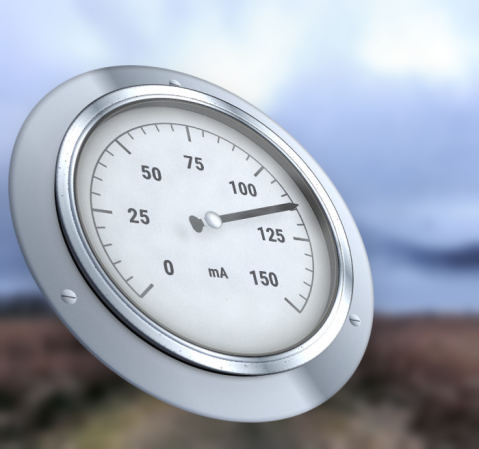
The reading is 115 mA
